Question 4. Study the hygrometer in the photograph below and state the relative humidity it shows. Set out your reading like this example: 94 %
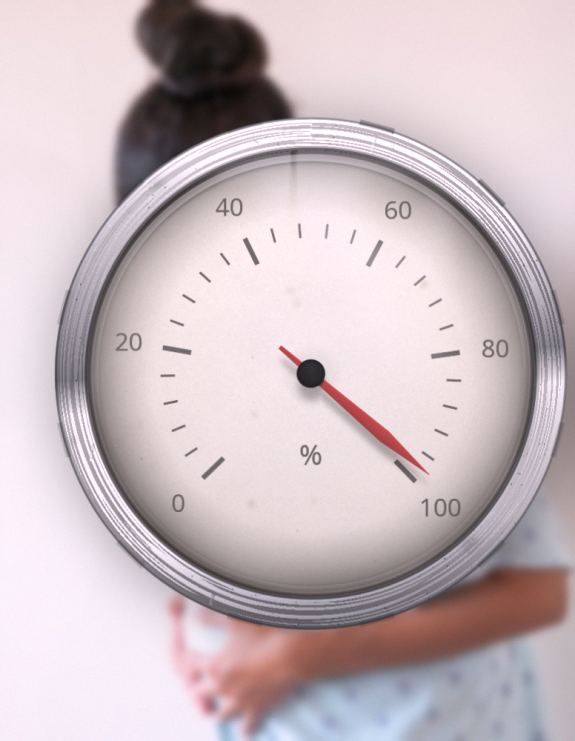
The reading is 98 %
